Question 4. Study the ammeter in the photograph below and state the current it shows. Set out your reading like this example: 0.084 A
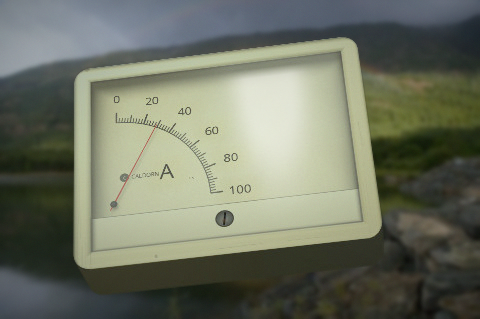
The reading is 30 A
